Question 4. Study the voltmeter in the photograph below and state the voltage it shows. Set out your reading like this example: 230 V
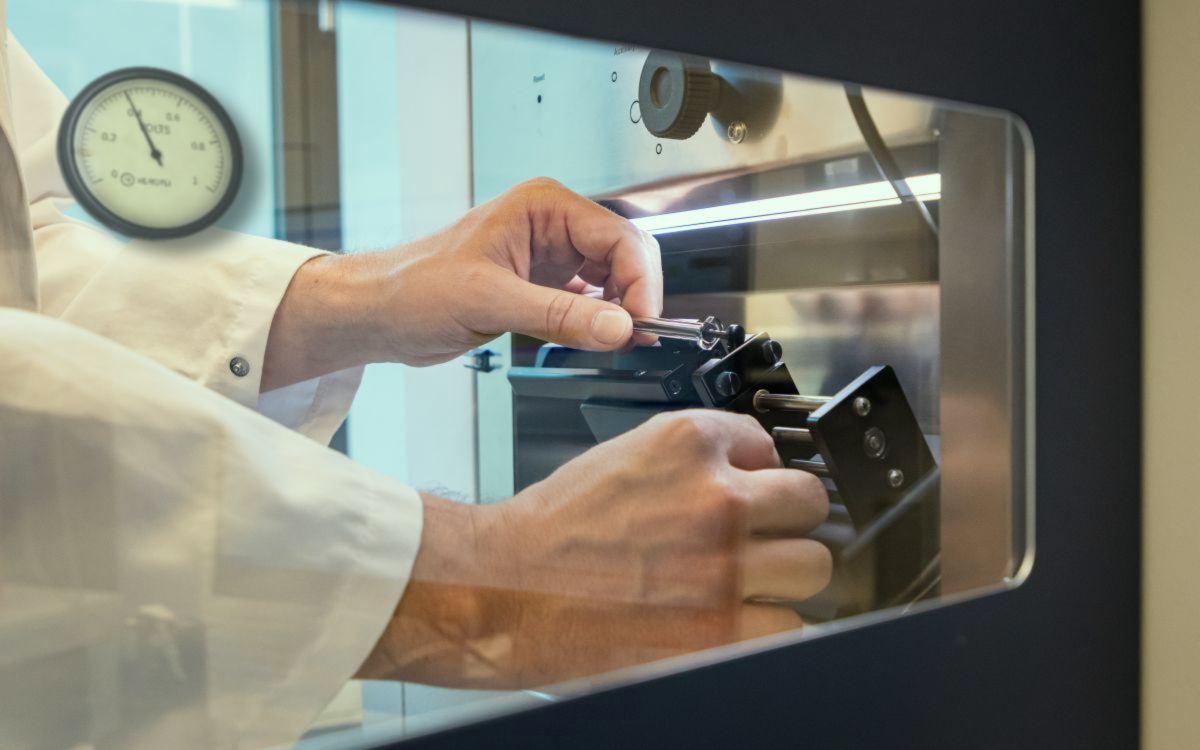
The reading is 0.4 V
